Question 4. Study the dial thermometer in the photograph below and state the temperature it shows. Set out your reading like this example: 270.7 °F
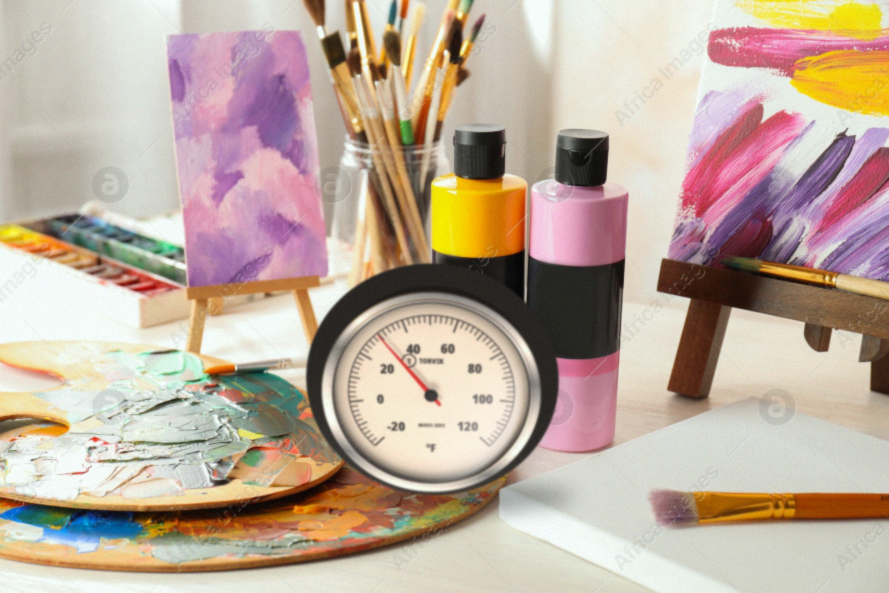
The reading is 30 °F
